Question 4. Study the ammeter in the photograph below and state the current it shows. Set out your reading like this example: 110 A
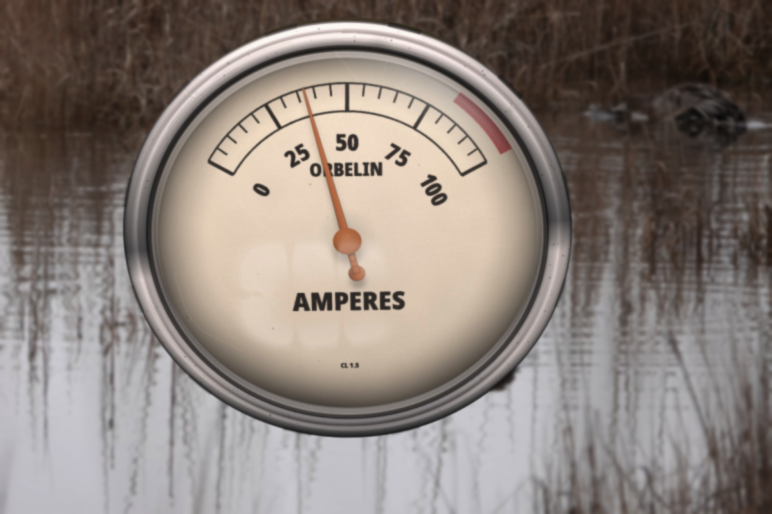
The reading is 37.5 A
